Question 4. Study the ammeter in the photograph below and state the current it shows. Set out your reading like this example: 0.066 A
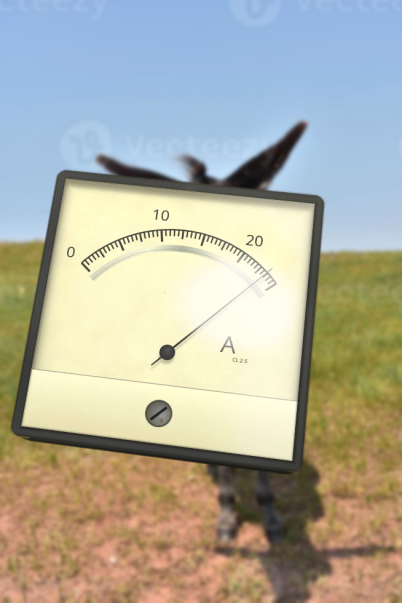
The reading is 23.5 A
